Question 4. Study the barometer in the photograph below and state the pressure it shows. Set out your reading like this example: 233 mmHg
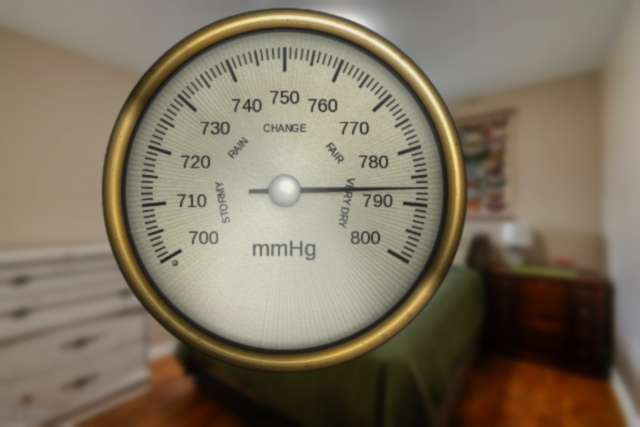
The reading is 787 mmHg
